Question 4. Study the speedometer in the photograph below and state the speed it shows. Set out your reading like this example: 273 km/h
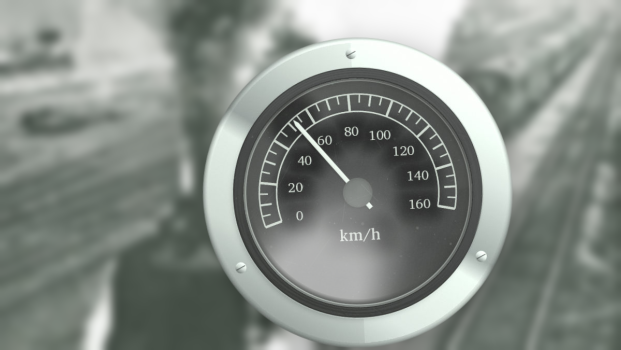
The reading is 52.5 km/h
